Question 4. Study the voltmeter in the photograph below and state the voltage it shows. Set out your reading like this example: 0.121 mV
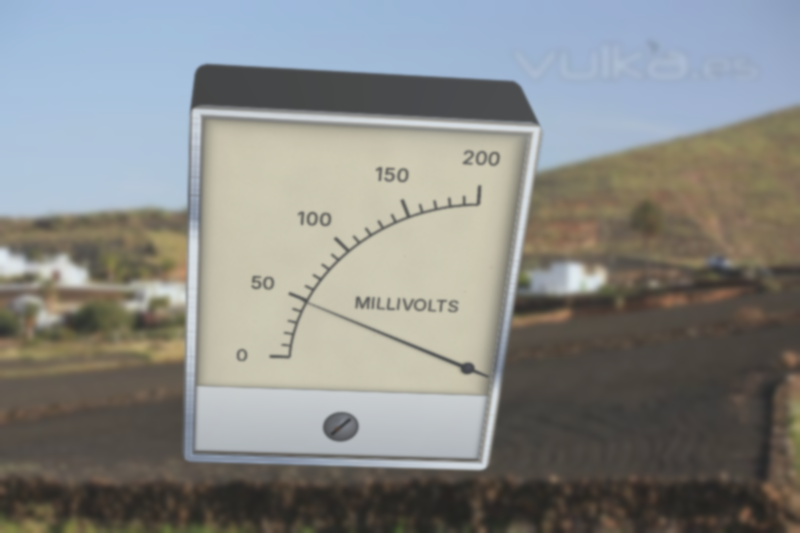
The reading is 50 mV
